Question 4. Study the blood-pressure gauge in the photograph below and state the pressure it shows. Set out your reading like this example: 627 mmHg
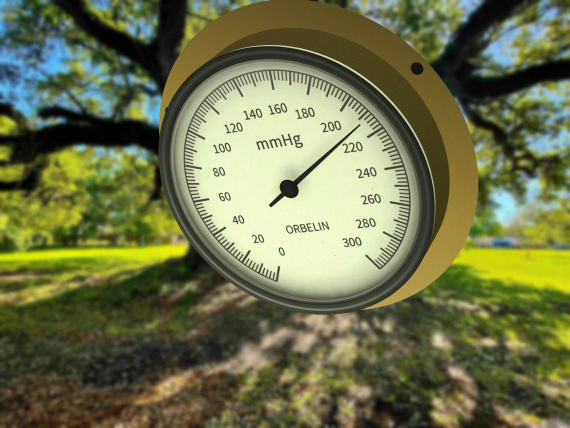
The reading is 212 mmHg
